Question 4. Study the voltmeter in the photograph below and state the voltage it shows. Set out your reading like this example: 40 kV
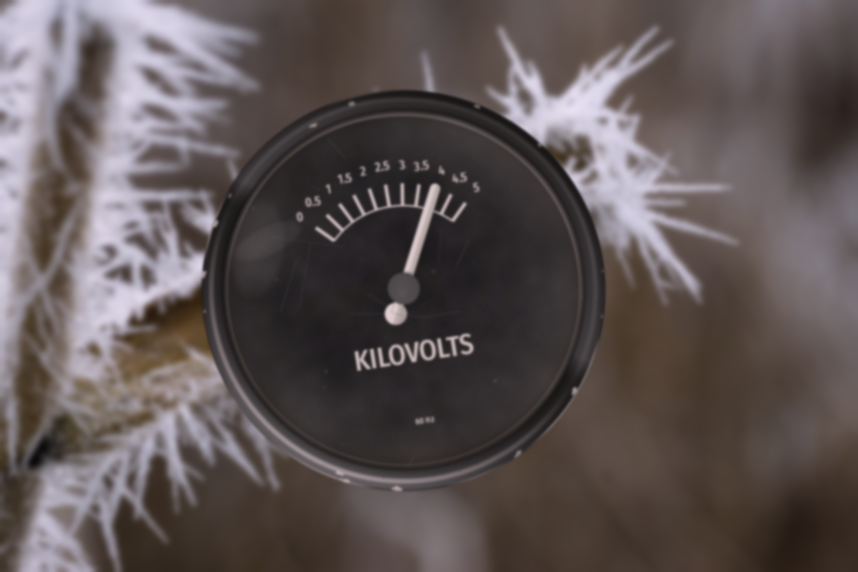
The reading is 4 kV
